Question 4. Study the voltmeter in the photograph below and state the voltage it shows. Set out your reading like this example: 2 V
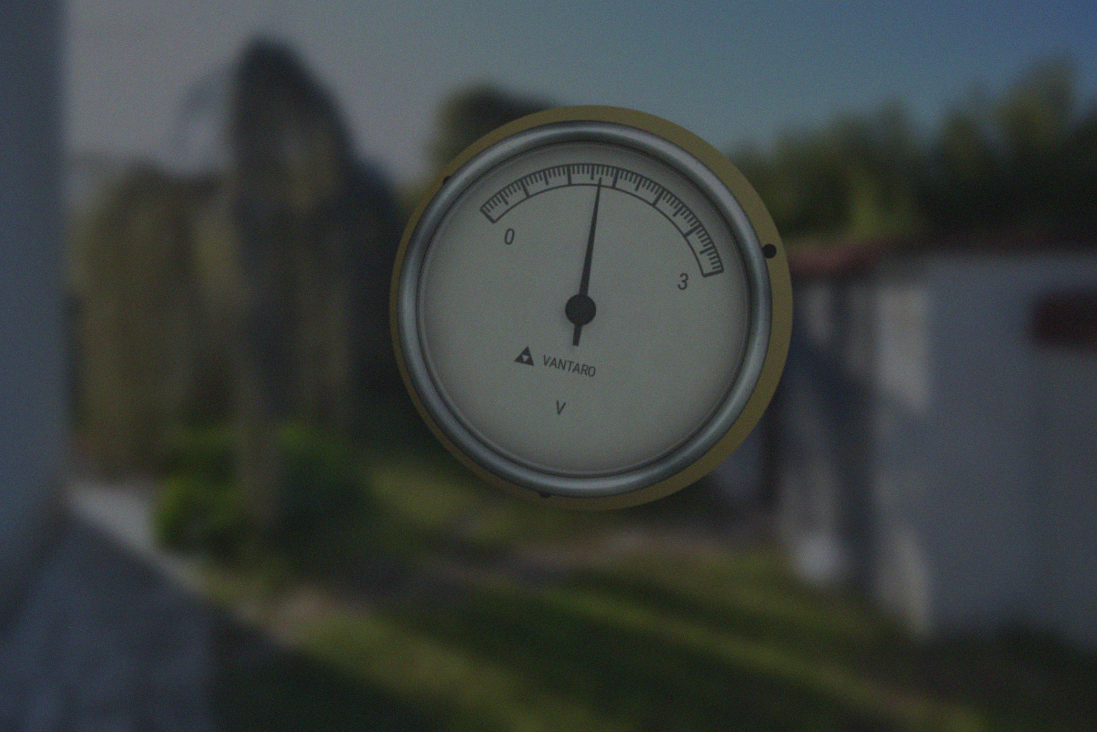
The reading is 1.35 V
